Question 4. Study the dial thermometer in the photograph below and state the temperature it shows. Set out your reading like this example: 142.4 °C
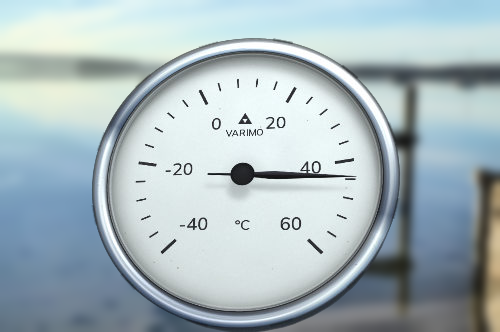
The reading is 44 °C
